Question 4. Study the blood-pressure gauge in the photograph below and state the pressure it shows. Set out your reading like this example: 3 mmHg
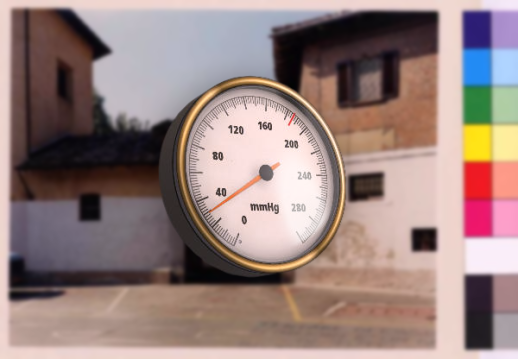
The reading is 30 mmHg
